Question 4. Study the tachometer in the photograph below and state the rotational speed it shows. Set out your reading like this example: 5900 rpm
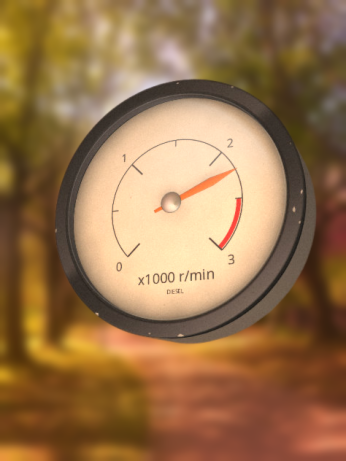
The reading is 2250 rpm
